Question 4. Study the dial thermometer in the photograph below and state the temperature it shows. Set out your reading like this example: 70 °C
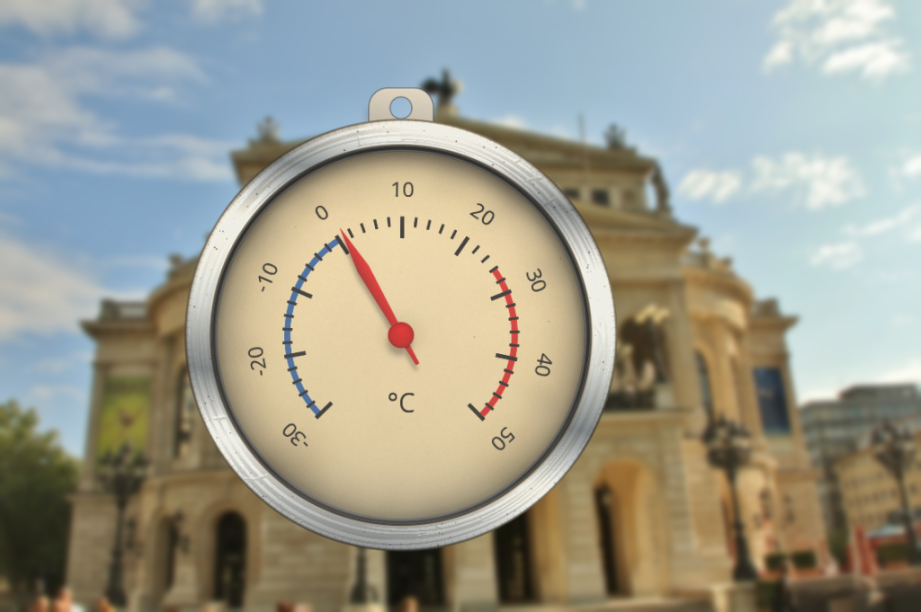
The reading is 1 °C
